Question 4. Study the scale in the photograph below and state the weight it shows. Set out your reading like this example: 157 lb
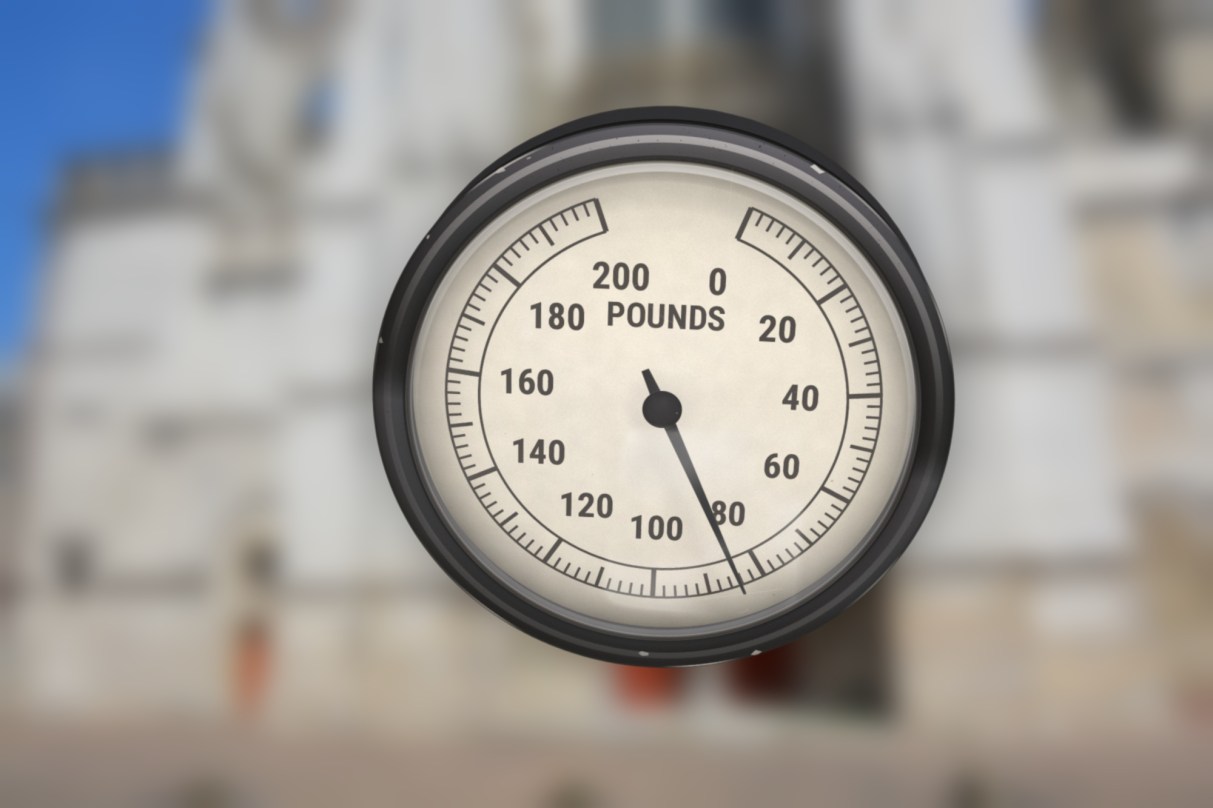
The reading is 84 lb
